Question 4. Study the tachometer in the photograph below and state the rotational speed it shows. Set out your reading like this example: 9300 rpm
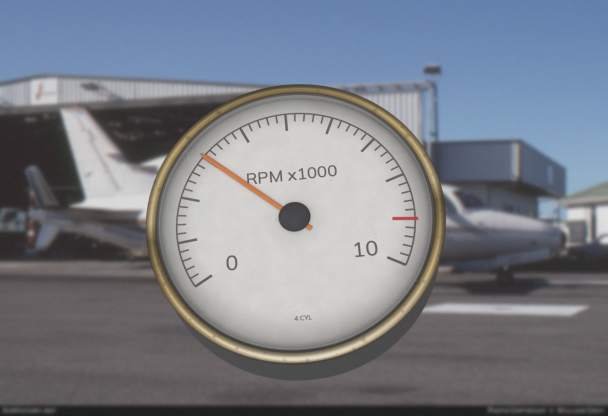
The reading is 3000 rpm
